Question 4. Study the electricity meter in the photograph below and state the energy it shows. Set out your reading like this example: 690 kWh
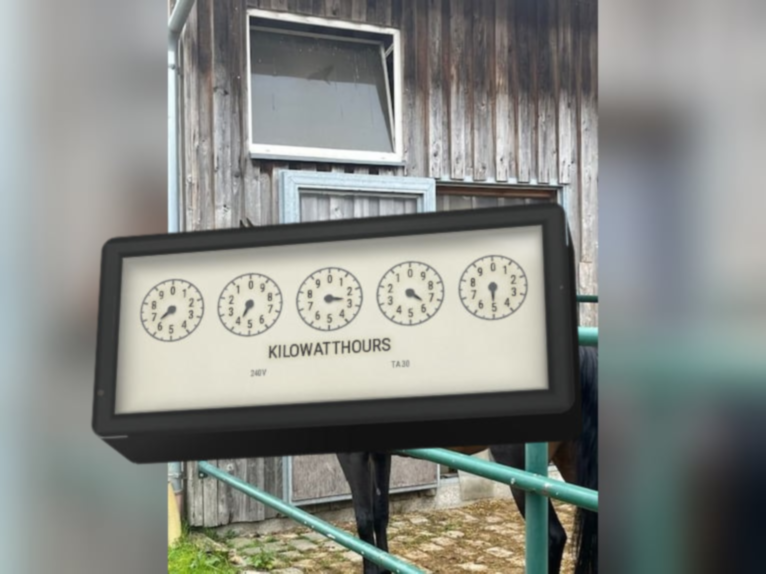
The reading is 64265 kWh
